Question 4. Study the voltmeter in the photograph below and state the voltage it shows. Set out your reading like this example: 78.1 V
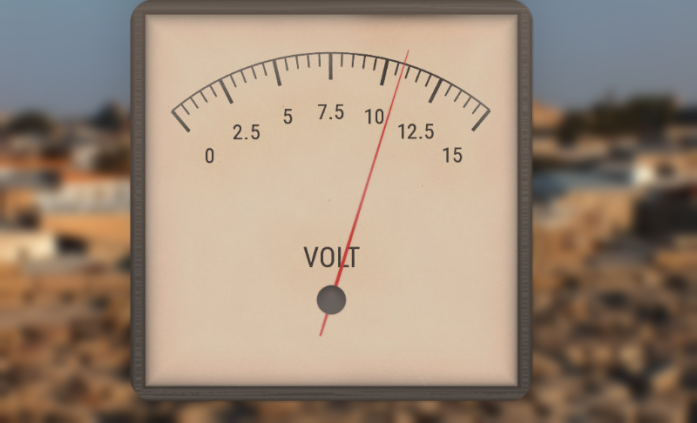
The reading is 10.75 V
